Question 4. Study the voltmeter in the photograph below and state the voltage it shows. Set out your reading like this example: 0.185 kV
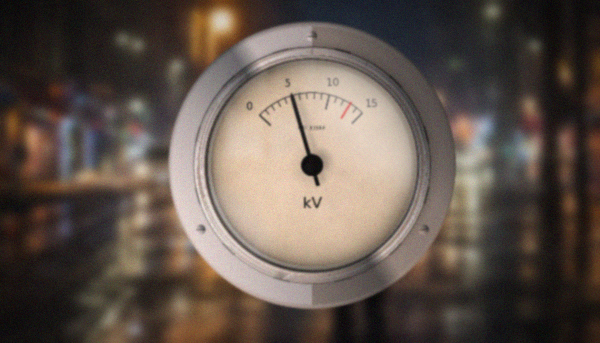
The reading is 5 kV
